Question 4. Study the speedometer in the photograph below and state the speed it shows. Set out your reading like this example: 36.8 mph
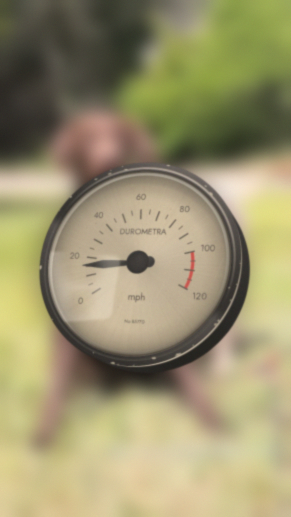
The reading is 15 mph
